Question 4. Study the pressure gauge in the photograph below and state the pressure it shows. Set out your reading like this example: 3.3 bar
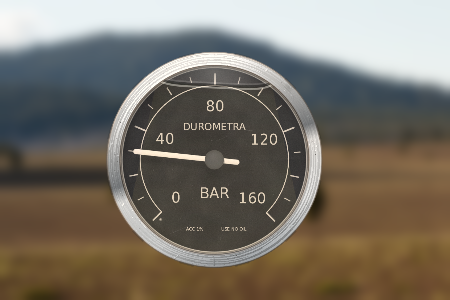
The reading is 30 bar
